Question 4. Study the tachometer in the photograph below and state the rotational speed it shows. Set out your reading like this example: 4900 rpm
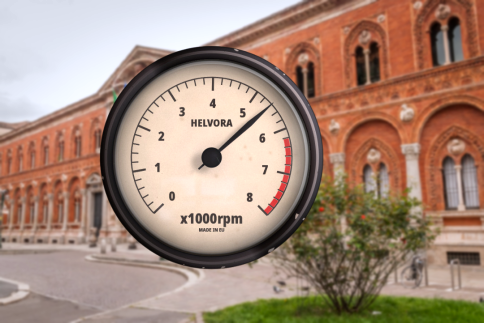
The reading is 5400 rpm
